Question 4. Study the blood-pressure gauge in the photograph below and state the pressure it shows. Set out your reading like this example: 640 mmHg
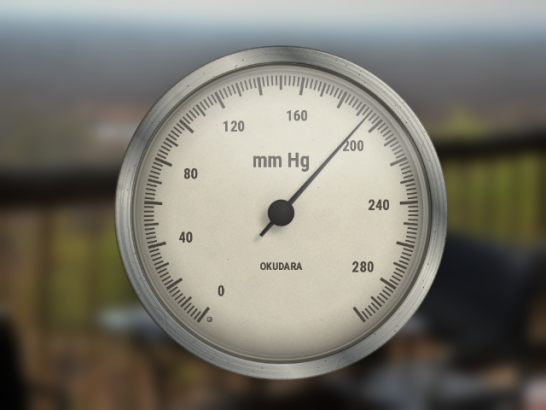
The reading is 194 mmHg
